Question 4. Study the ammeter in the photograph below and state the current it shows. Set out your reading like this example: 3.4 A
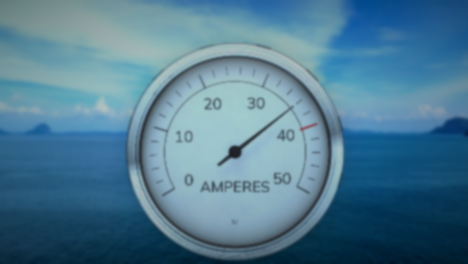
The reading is 36 A
